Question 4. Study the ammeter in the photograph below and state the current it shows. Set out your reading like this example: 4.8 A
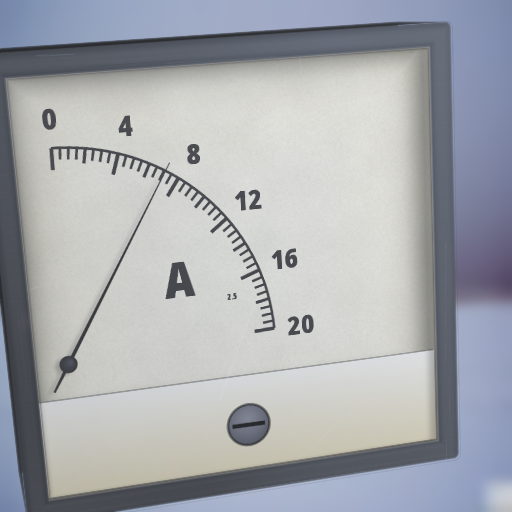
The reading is 7 A
